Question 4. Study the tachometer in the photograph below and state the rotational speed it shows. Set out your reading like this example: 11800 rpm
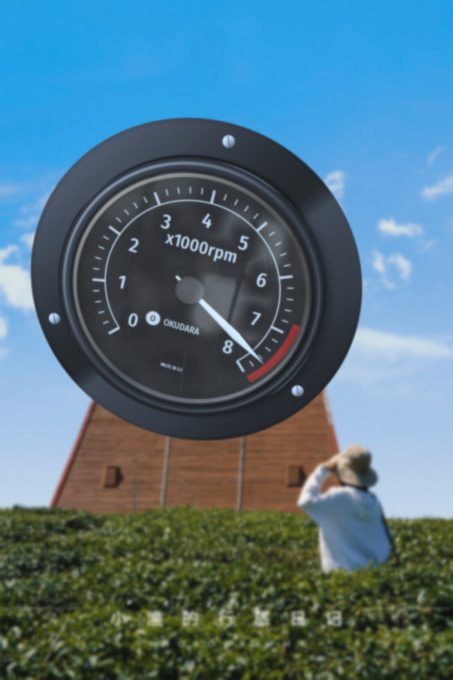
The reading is 7600 rpm
